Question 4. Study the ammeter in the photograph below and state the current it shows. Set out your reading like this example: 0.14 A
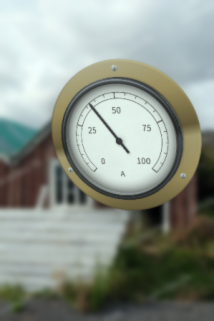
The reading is 37.5 A
